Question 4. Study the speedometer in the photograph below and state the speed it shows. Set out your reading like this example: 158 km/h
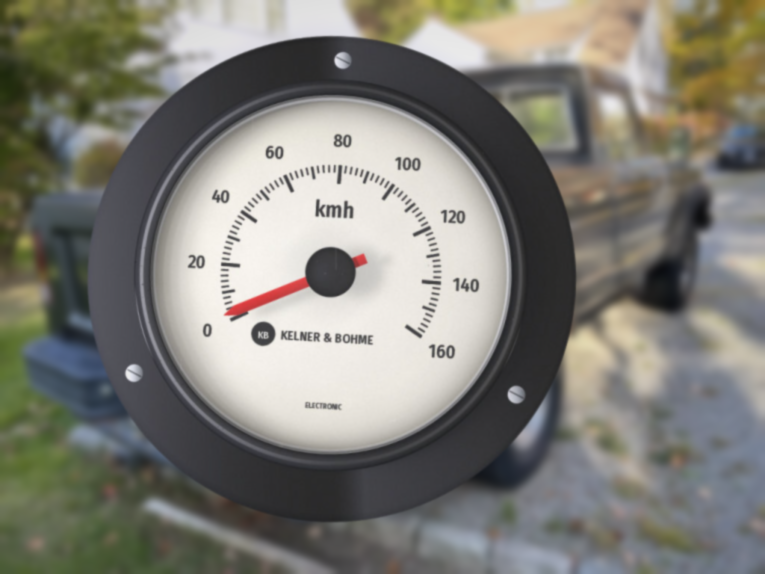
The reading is 2 km/h
